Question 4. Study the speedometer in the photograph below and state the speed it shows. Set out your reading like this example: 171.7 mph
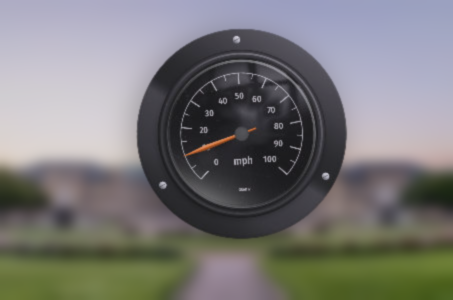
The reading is 10 mph
